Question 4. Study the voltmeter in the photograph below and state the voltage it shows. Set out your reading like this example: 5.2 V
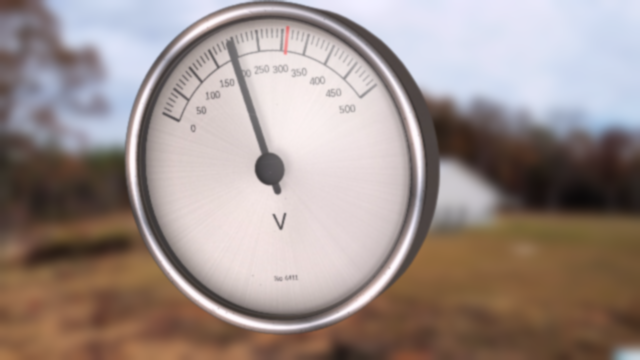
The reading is 200 V
